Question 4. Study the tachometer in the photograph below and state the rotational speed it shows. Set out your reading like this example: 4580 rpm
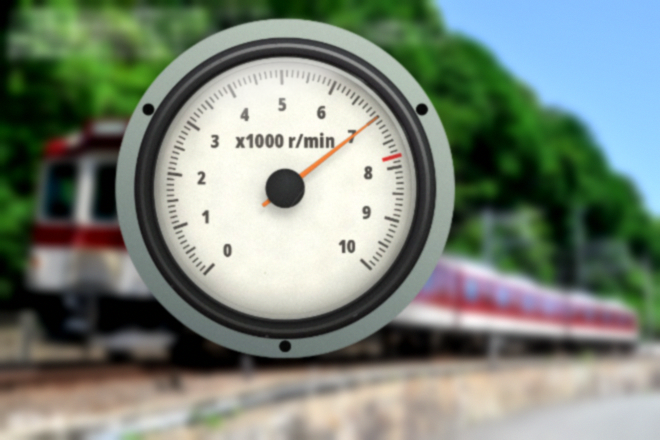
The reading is 7000 rpm
